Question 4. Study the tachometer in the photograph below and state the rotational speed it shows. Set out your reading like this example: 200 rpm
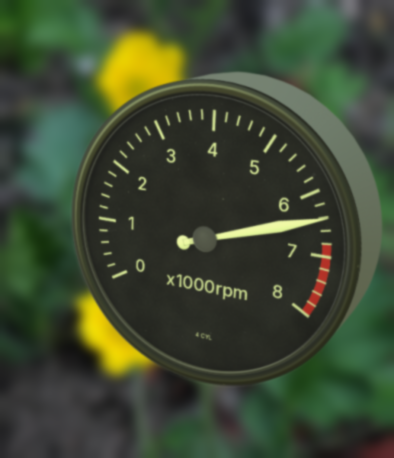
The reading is 6400 rpm
